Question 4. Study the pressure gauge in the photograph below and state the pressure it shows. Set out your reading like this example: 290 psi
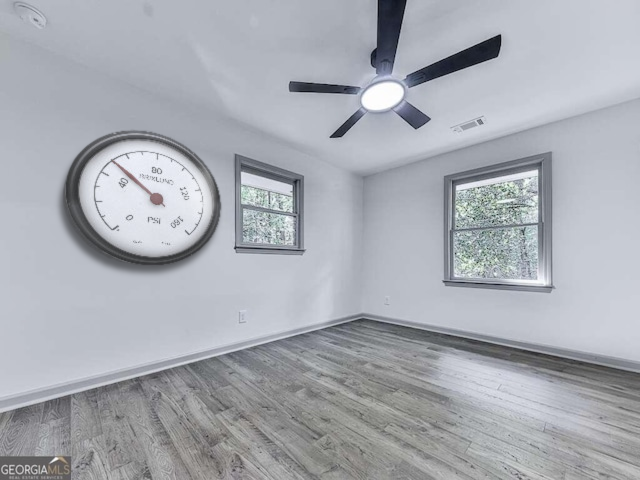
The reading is 50 psi
